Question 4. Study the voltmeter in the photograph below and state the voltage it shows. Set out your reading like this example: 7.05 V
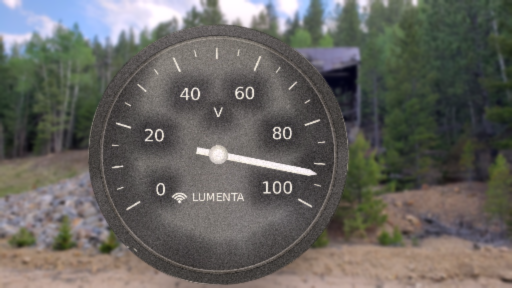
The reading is 92.5 V
